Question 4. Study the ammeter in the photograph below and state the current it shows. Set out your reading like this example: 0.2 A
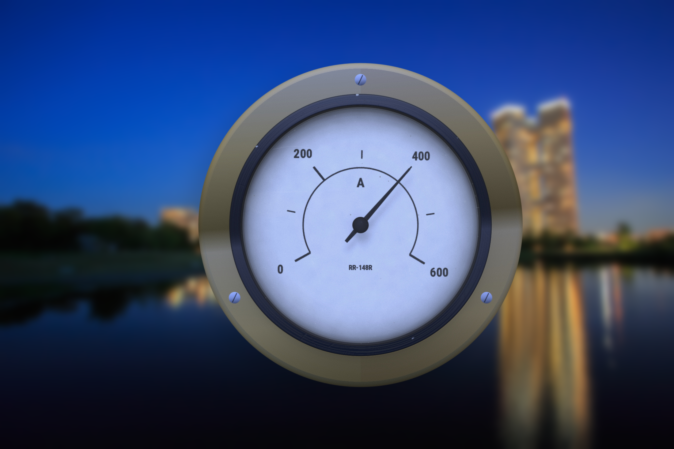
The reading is 400 A
